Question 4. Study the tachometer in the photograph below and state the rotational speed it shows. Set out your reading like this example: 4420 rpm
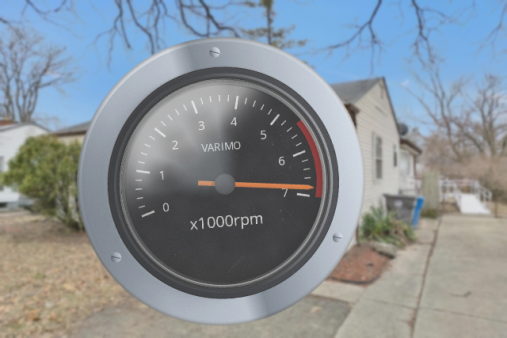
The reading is 6800 rpm
